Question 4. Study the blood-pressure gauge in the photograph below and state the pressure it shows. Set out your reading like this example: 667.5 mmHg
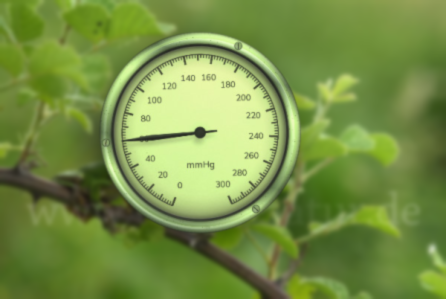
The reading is 60 mmHg
